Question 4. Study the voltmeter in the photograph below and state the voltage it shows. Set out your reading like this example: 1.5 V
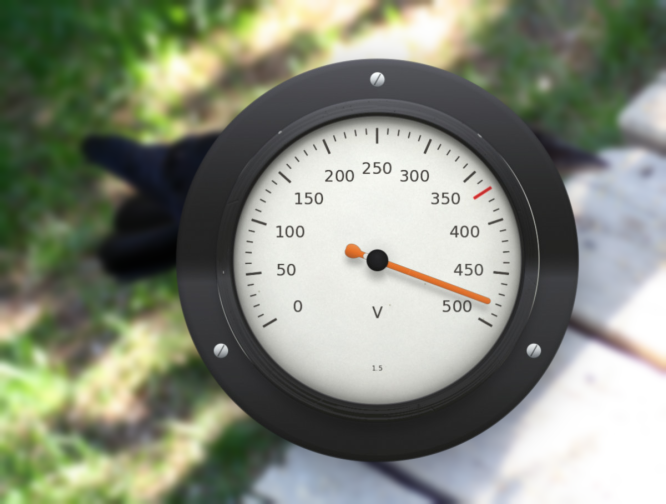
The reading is 480 V
